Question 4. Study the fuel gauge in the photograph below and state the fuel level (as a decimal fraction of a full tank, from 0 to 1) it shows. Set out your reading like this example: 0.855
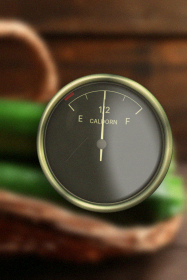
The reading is 0.5
